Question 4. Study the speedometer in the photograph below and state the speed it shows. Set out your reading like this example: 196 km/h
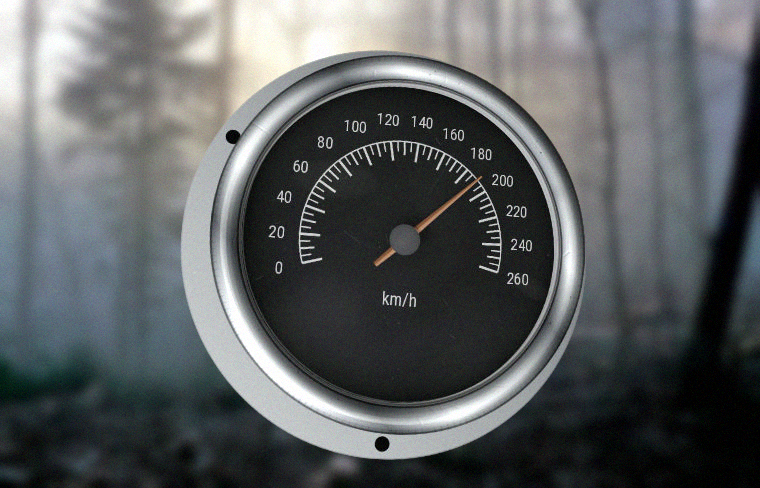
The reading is 190 km/h
